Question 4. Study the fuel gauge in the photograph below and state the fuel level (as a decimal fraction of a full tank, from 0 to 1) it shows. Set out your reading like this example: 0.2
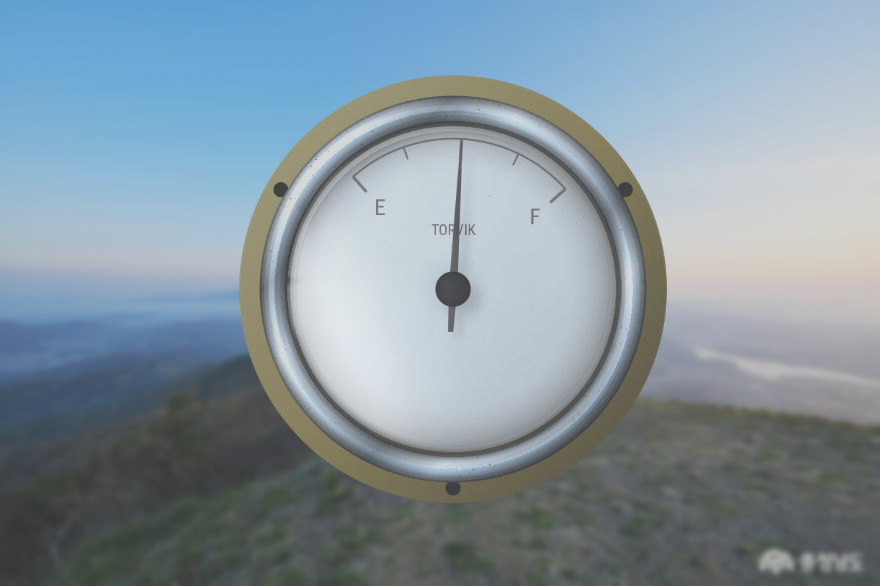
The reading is 0.5
